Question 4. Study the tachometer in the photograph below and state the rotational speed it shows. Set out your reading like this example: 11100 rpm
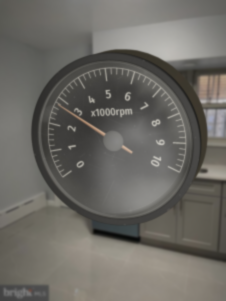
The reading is 2800 rpm
